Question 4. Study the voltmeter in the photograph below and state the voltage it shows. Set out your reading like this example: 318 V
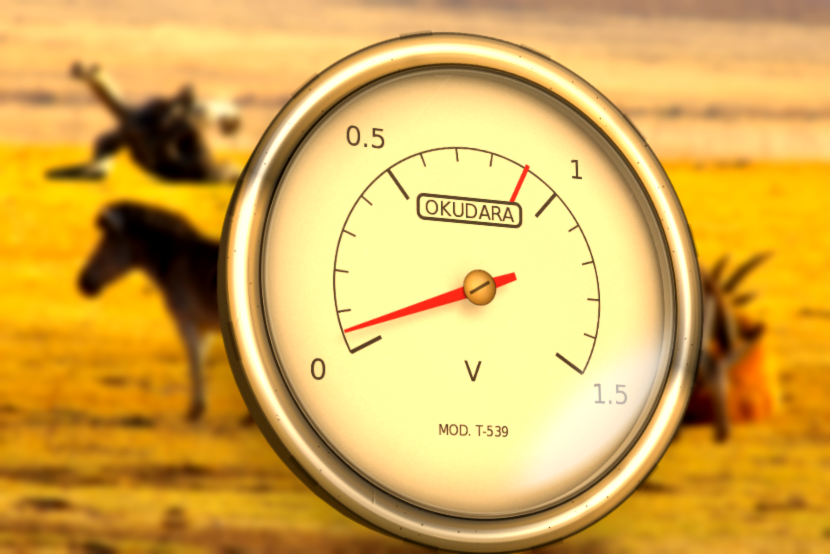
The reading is 0.05 V
